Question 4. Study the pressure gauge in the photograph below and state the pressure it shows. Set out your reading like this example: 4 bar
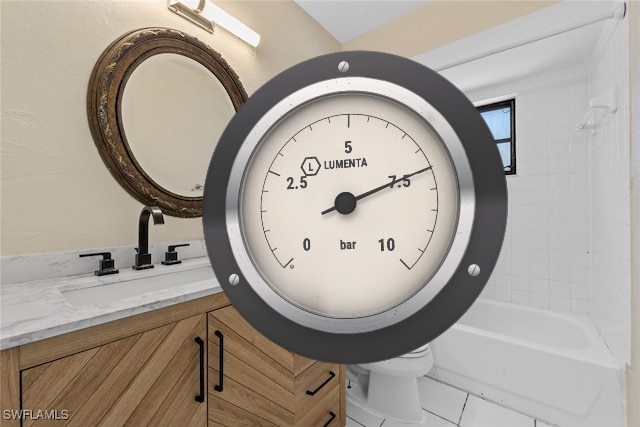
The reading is 7.5 bar
